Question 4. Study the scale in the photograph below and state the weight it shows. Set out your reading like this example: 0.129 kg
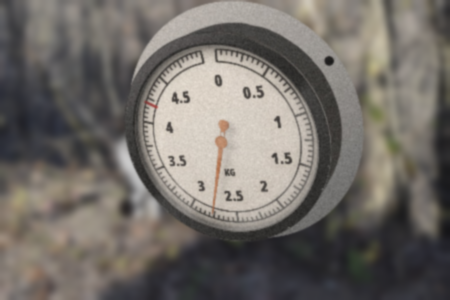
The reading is 2.75 kg
